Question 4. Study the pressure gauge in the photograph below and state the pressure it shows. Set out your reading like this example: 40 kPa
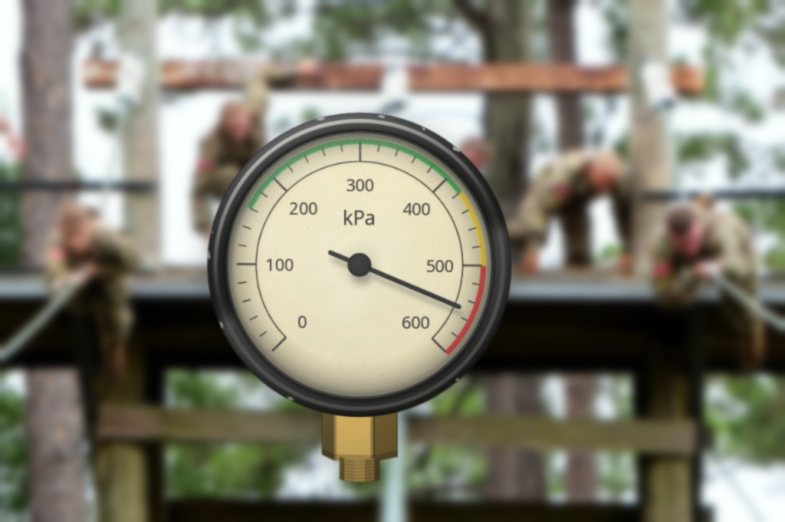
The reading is 550 kPa
